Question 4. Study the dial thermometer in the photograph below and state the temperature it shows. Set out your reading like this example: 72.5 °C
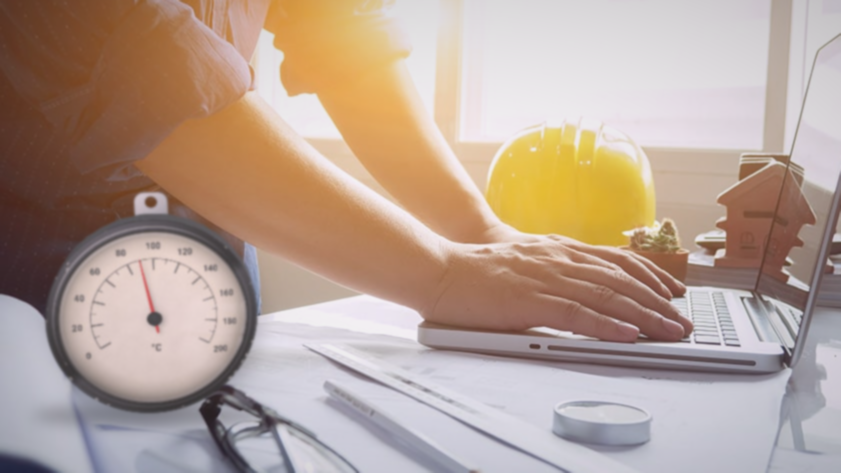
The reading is 90 °C
